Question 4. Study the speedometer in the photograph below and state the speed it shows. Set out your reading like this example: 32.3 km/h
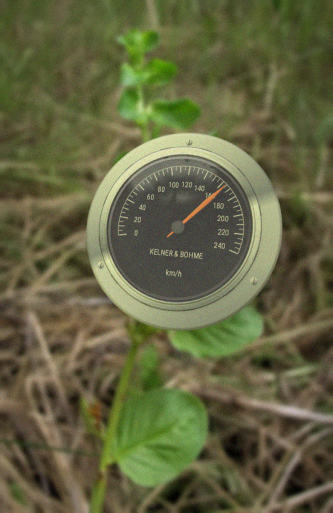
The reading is 165 km/h
